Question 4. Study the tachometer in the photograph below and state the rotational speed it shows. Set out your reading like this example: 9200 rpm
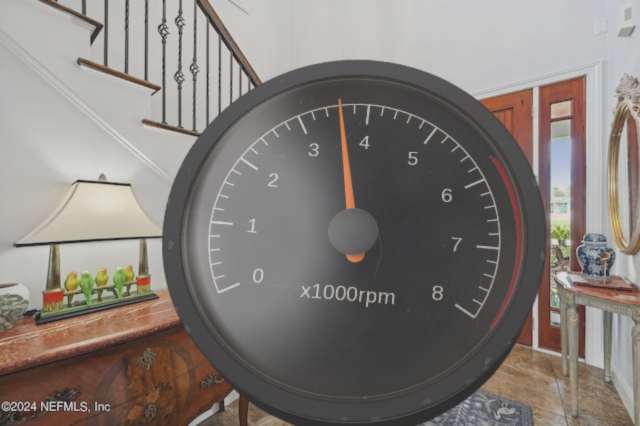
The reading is 3600 rpm
